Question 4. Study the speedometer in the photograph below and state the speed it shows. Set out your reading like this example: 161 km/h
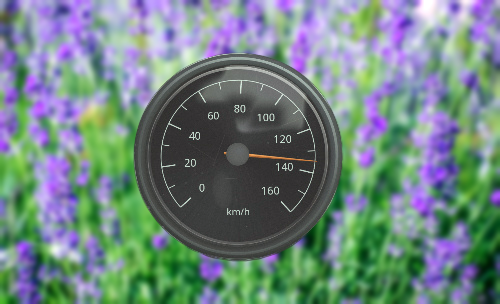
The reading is 135 km/h
